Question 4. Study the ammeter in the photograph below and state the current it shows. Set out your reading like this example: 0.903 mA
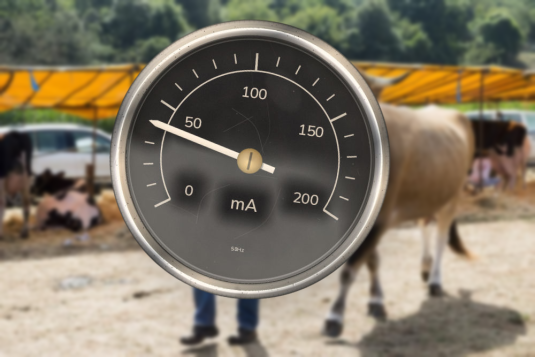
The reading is 40 mA
